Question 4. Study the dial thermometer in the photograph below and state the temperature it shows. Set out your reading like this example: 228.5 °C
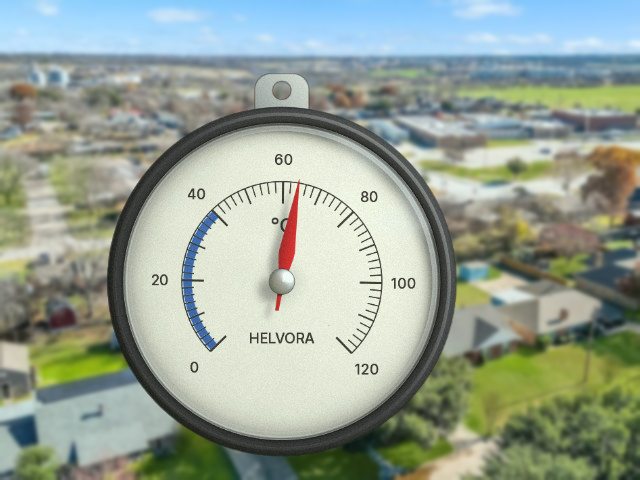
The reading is 64 °C
